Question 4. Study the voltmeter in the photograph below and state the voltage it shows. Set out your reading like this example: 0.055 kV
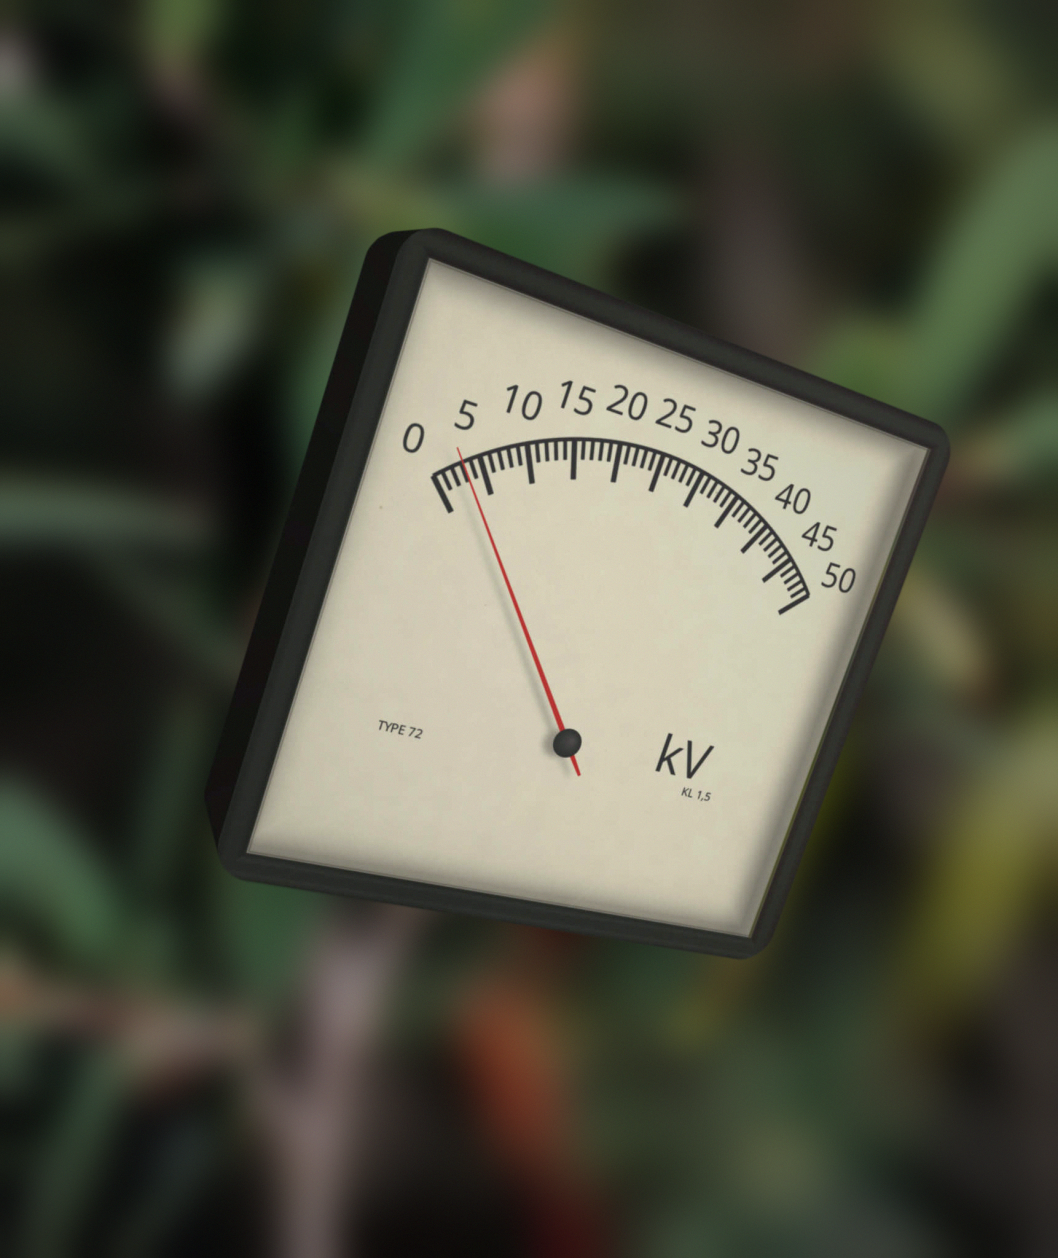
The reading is 3 kV
